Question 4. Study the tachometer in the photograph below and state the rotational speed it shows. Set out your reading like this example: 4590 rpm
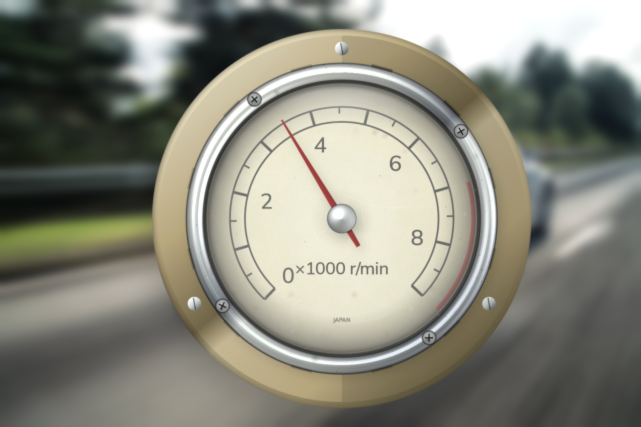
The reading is 3500 rpm
